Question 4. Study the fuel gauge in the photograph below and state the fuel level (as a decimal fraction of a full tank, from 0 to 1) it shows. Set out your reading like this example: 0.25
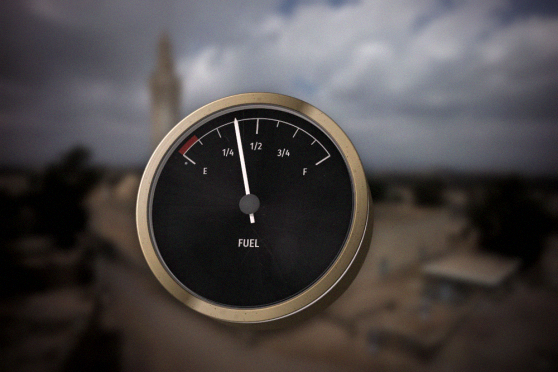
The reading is 0.375
